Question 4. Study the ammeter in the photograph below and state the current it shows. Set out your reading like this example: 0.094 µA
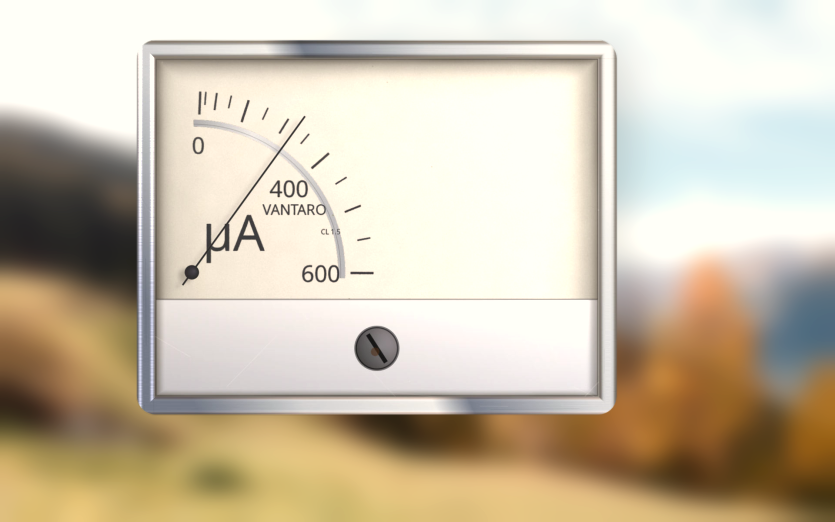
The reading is 325 µA
